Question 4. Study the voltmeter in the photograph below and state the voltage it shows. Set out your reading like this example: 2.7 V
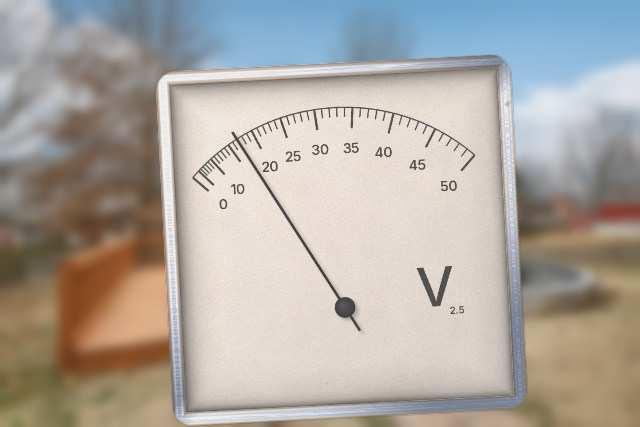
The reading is 17 V
